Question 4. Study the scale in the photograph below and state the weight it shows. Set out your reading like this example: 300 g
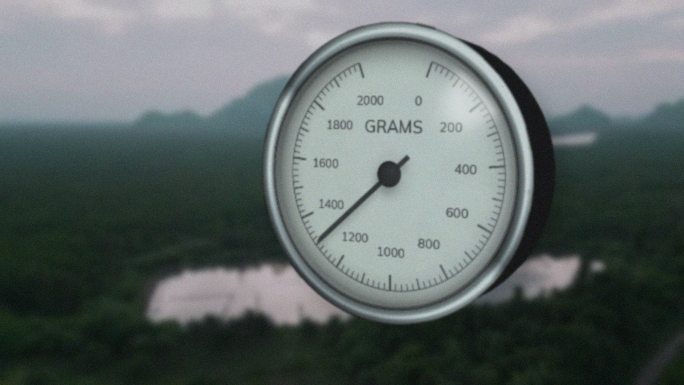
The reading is 1300 g
